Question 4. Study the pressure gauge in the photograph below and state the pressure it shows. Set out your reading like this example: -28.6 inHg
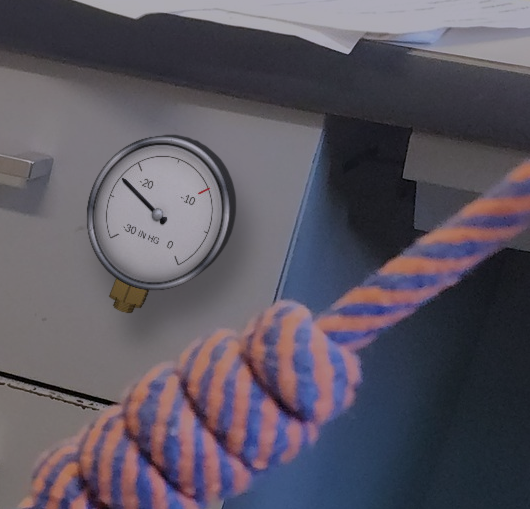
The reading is -22.5 inHg
